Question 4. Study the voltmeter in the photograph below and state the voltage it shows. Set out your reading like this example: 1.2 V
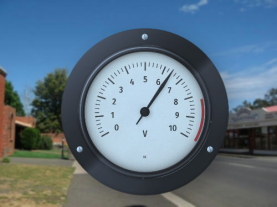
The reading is 6.4 V
